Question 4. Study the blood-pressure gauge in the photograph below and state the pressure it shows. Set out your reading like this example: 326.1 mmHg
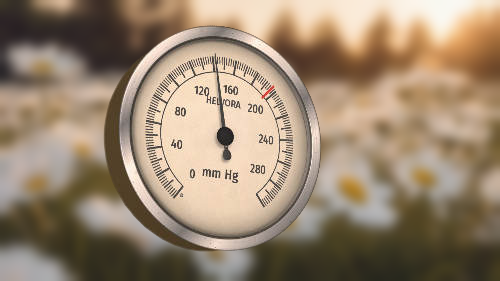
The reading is 140 mmHg
